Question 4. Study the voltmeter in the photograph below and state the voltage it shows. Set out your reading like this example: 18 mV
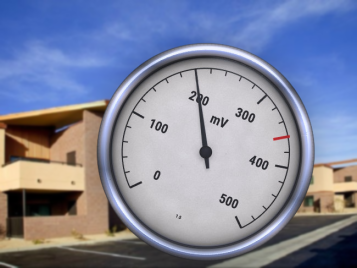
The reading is 200 mV
